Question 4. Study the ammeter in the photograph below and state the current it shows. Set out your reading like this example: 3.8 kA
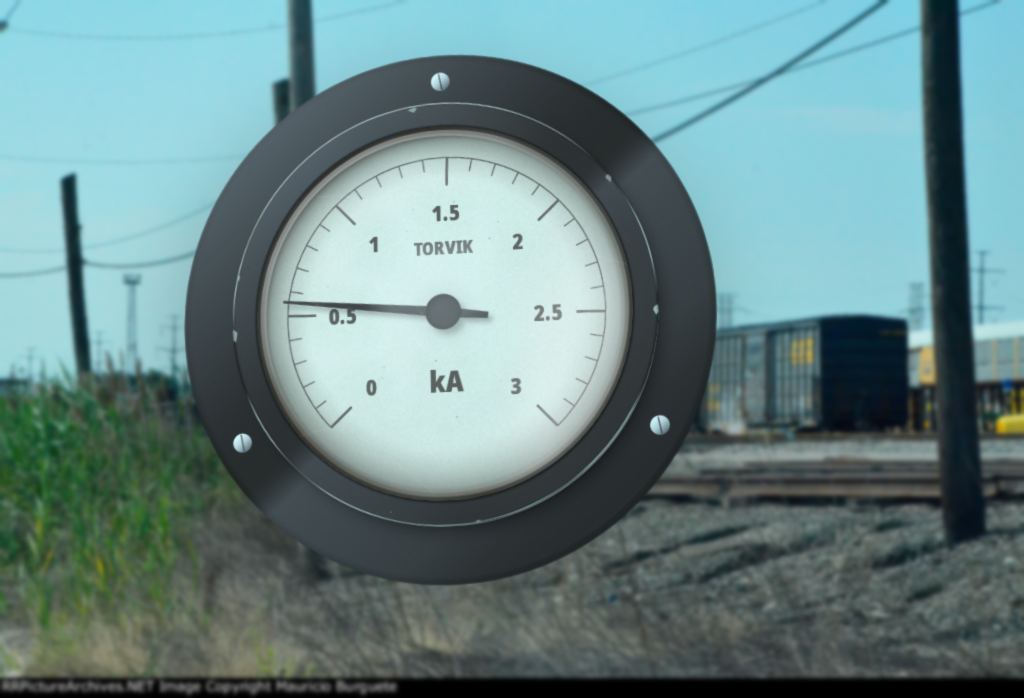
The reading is 0.55 kA
